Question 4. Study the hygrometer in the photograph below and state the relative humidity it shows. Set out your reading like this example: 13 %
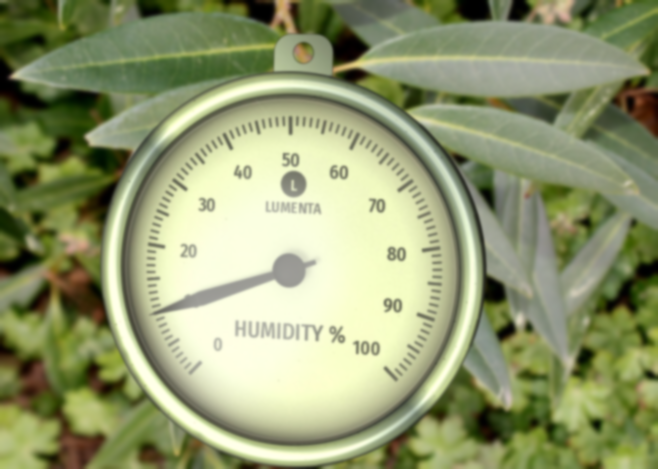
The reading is 10 %
